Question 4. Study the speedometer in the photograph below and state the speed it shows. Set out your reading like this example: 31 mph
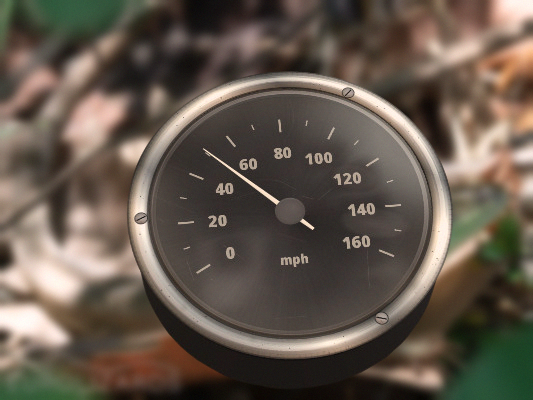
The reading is 50 mph
